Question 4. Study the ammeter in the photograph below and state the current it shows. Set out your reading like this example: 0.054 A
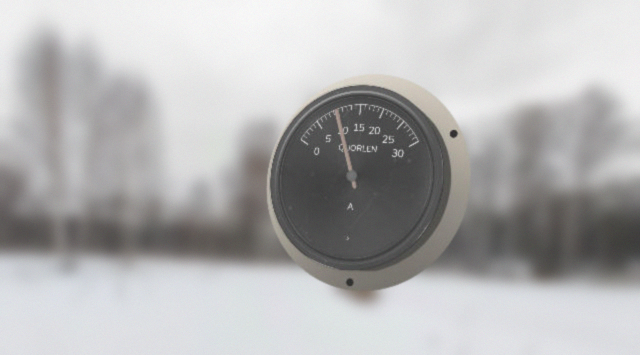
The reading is 10 A
